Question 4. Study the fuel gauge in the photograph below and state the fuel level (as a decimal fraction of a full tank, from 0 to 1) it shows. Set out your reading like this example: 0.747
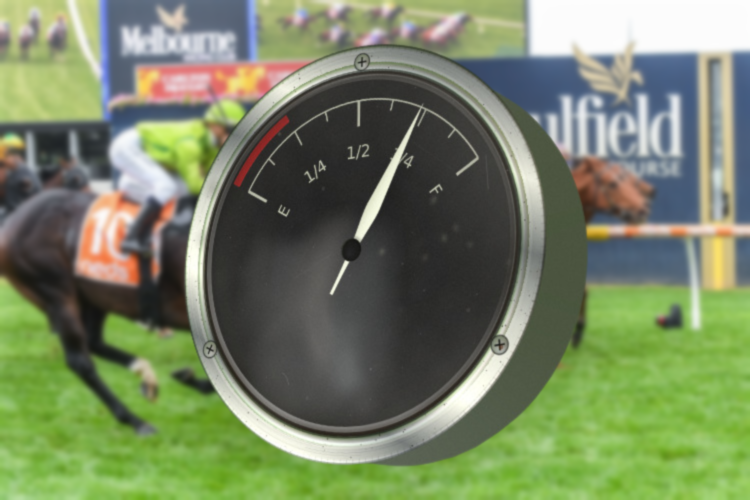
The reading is 0.75
